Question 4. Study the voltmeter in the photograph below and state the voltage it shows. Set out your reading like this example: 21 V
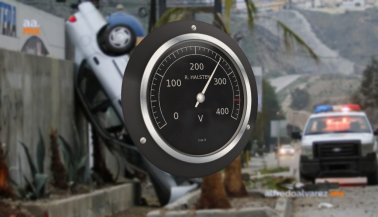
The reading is 260 V
